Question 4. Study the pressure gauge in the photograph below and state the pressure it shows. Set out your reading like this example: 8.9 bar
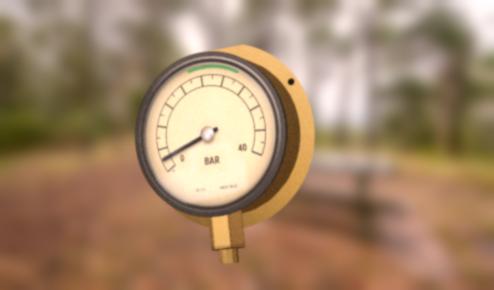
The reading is 2 bar
